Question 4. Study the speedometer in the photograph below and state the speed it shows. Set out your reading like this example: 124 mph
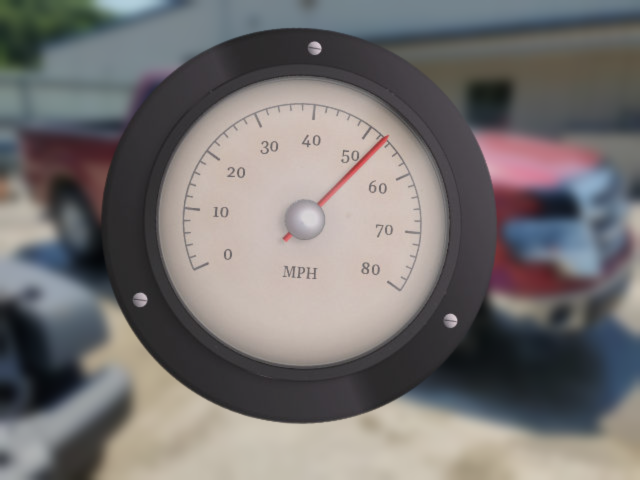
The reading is 53 mph
